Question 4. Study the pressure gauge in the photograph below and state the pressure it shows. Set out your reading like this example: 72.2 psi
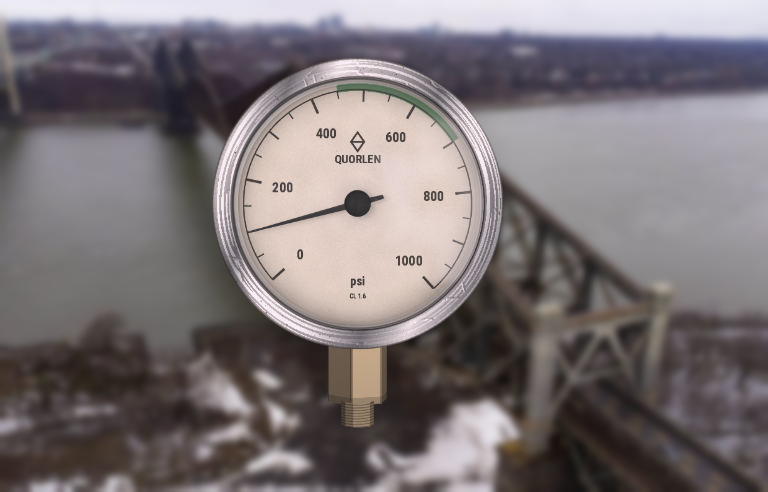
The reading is 100 psi
